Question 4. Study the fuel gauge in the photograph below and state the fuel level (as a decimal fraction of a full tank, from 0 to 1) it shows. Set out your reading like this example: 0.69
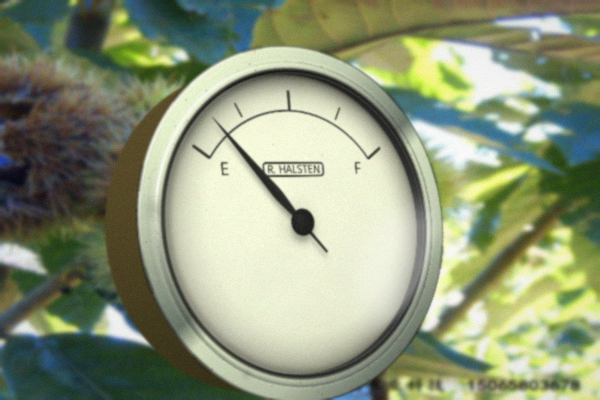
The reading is 0.125
